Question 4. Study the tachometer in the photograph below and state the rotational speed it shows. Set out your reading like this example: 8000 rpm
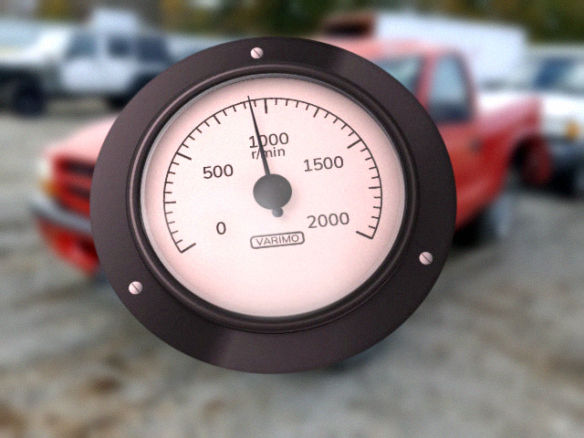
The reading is 925 rpm
